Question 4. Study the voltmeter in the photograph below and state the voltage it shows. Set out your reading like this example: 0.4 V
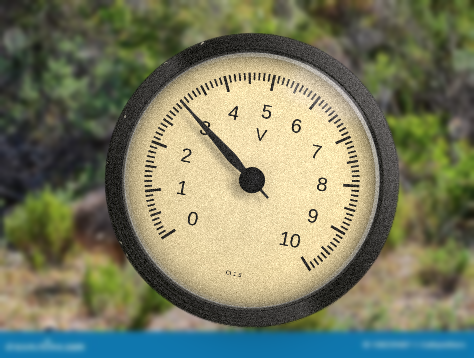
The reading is 3 V
